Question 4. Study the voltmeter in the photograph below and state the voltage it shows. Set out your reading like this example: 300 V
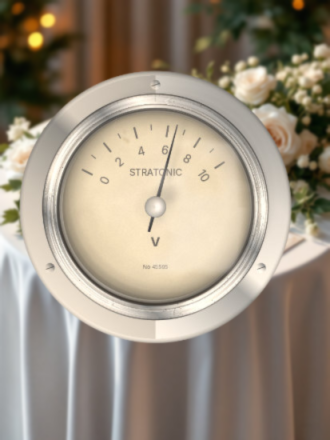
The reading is 6.5 V
